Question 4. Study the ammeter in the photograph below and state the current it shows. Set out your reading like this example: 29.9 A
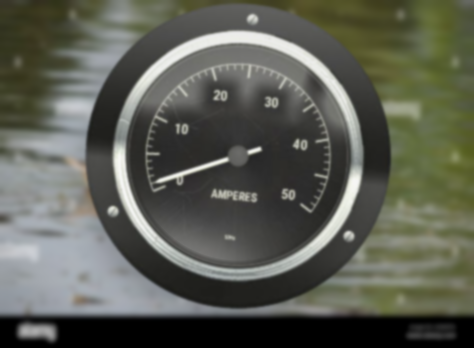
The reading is 1 A
